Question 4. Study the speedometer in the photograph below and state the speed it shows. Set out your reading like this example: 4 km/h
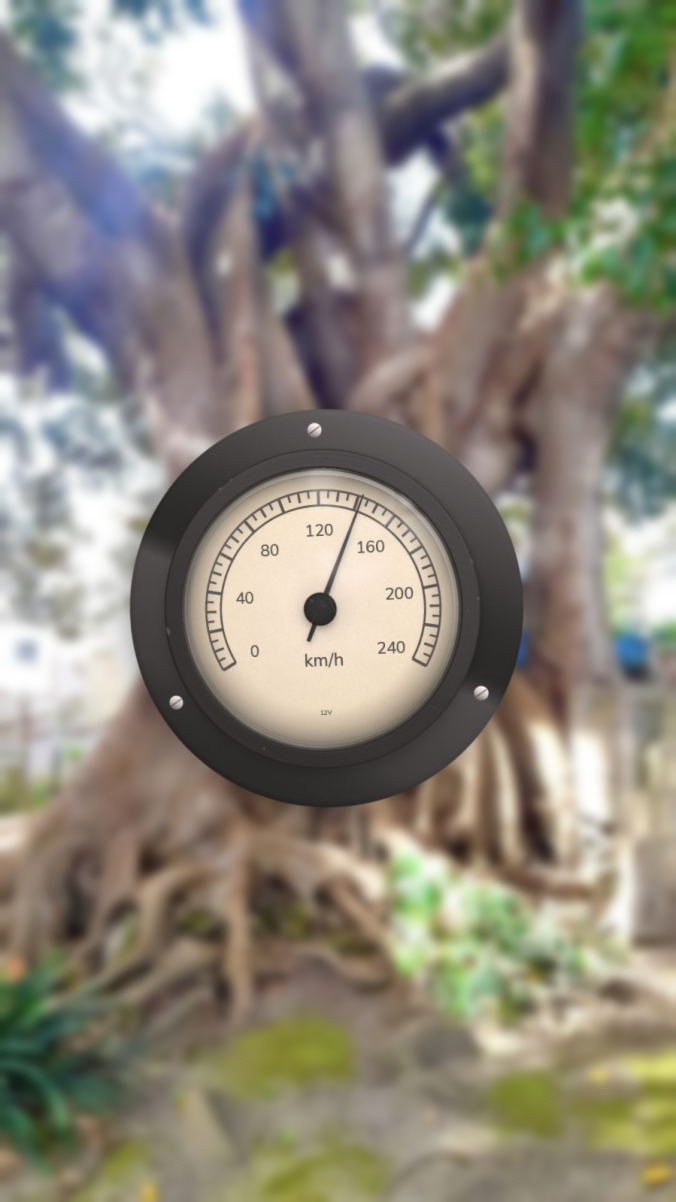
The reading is 142.5 km/h
